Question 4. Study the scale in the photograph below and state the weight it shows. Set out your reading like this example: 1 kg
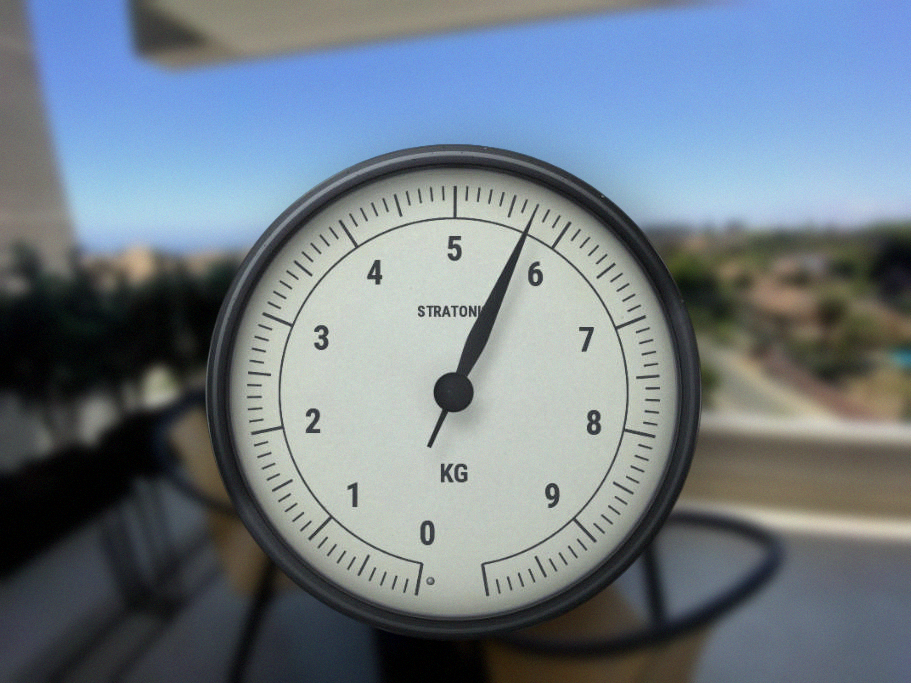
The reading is 5.7 kg
